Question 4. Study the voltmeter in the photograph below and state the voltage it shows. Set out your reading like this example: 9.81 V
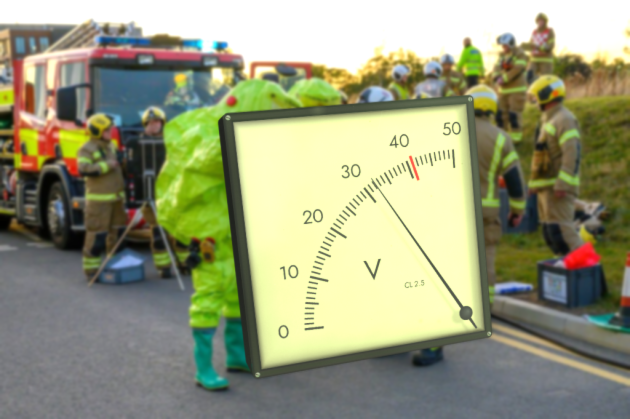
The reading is 32 V
